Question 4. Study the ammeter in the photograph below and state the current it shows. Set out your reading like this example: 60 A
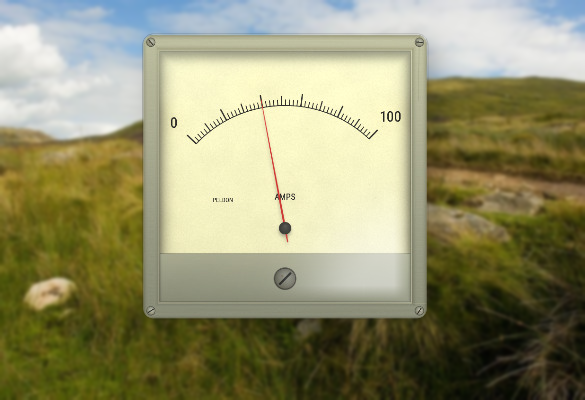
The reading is 40 A
